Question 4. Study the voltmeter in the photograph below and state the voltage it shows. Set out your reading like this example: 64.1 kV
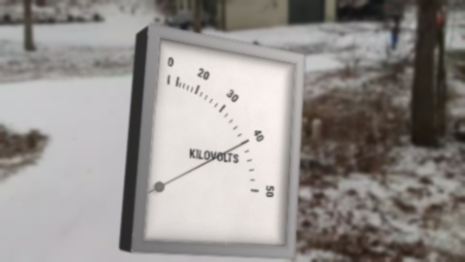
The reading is 40 kV
